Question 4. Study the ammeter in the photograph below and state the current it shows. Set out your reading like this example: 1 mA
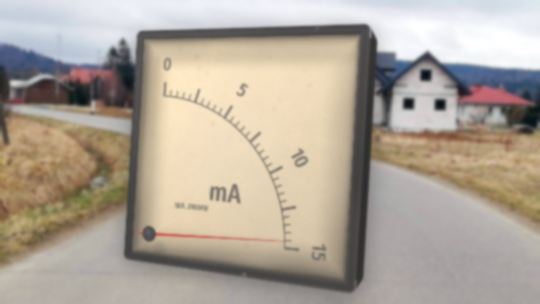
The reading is 14.5 mA
